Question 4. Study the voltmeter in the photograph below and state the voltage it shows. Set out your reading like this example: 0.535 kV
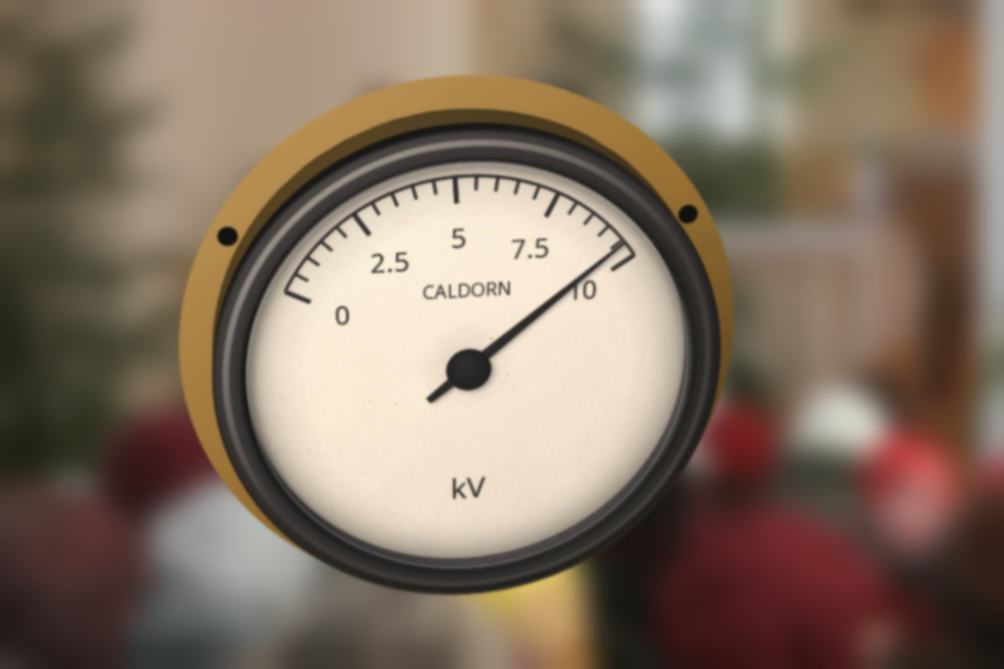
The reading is 9.5 kV
